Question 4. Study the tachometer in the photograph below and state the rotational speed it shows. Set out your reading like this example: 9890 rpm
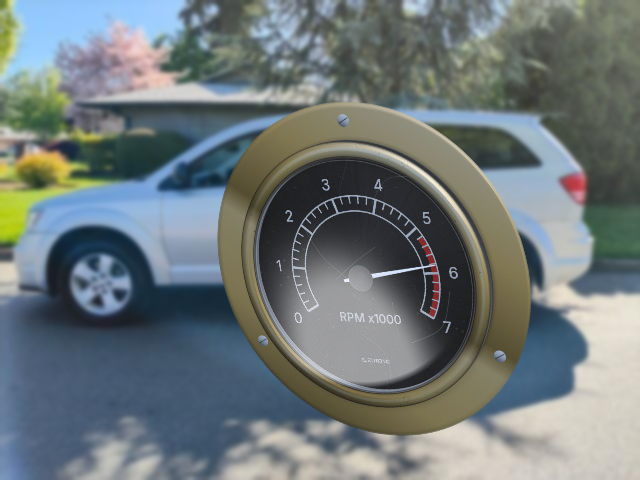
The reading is 5800 rpm
